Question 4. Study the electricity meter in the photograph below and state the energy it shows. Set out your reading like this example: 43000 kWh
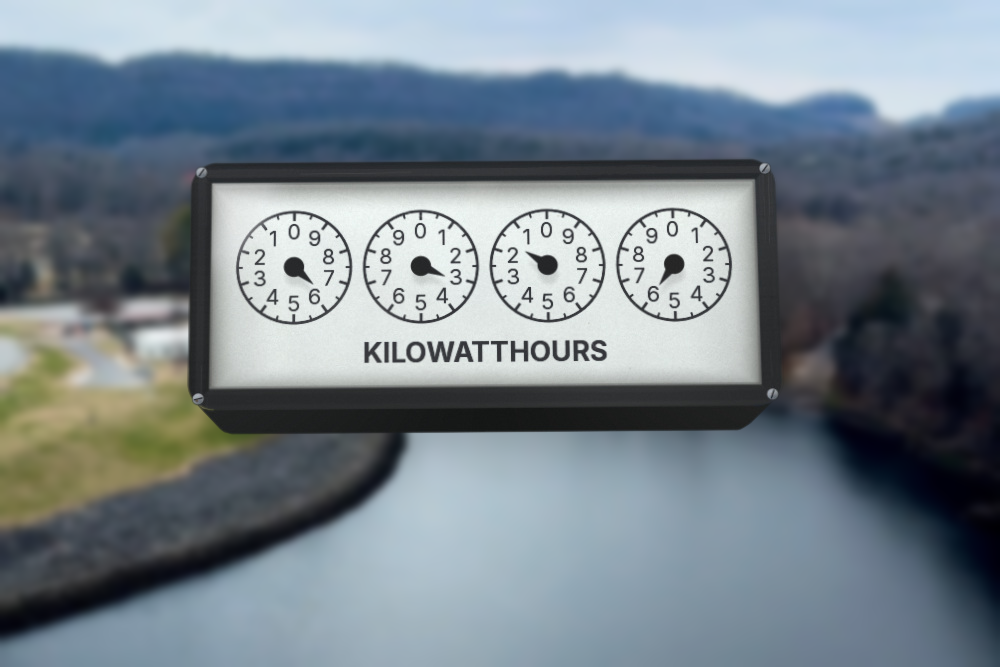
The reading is 6316 kWh
